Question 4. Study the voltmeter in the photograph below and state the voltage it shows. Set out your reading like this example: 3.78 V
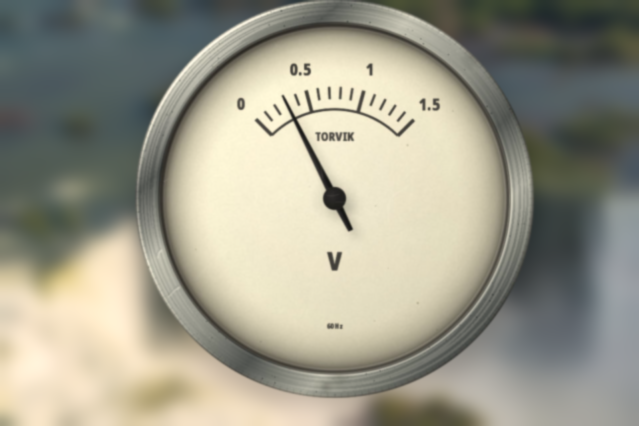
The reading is 0.3 V
